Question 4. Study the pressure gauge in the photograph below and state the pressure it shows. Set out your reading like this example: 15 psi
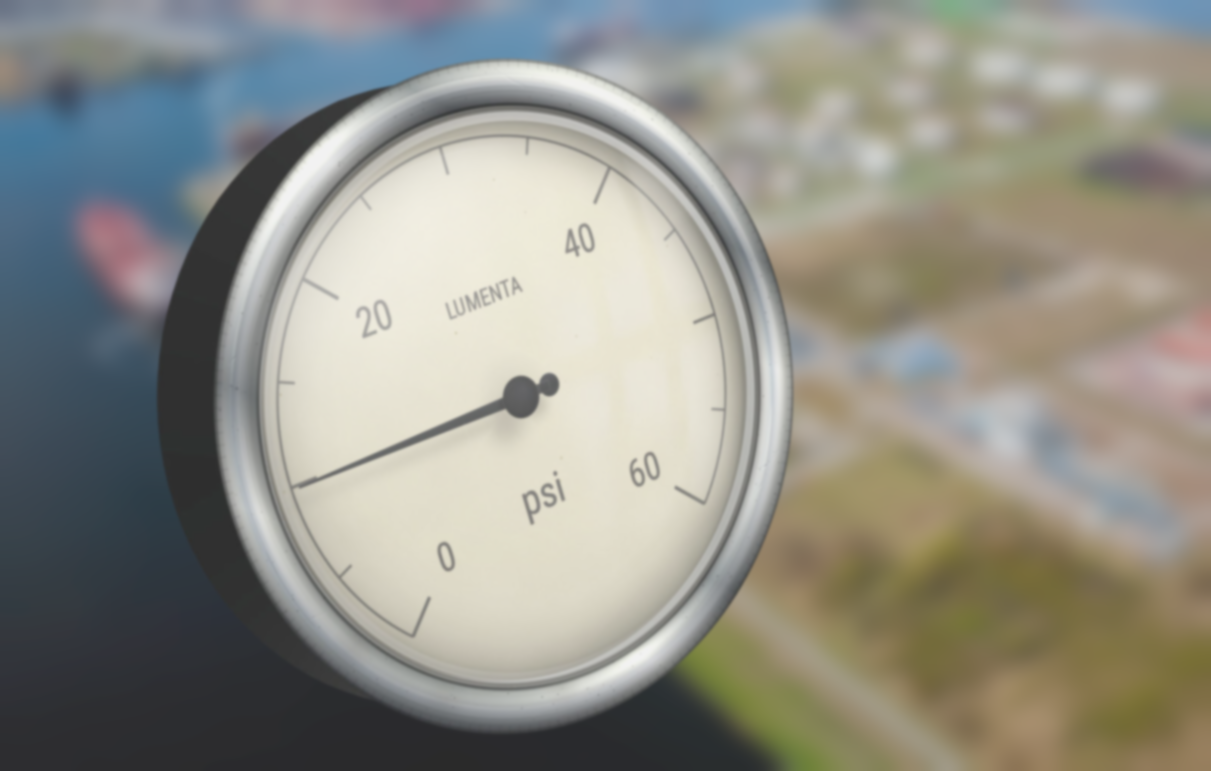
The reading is 10 psi
